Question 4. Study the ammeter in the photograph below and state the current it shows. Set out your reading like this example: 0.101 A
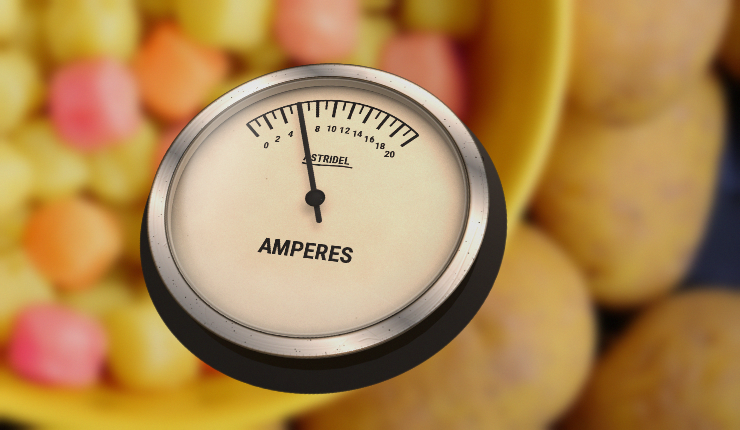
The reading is 6 A
